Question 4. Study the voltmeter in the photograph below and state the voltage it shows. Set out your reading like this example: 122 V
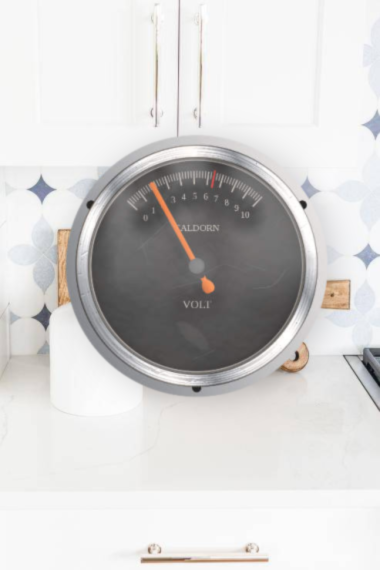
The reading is 2 V
